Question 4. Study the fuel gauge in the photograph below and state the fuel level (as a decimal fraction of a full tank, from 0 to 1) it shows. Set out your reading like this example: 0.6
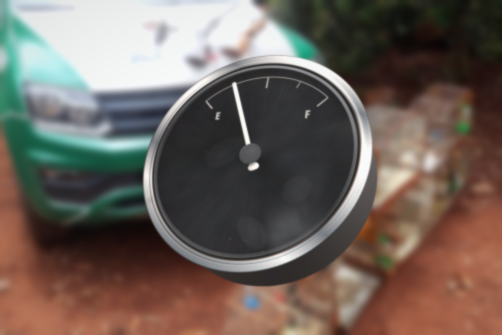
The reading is 0.25
